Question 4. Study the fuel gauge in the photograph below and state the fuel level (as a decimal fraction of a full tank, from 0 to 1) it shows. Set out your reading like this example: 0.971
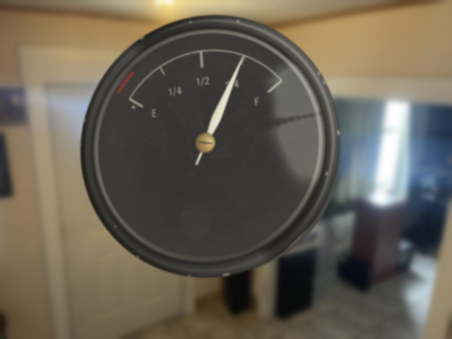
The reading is 0.75
